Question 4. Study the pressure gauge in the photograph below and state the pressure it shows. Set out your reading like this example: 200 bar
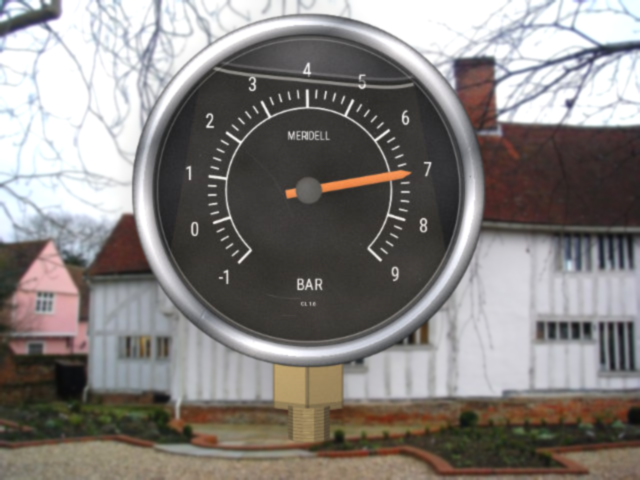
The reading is 7 bar
